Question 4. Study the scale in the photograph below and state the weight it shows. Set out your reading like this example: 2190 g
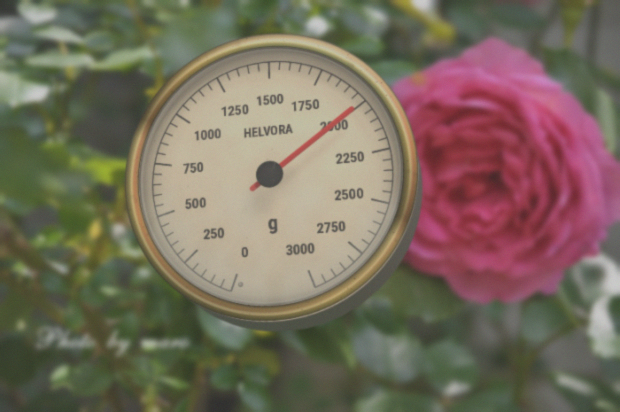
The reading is 2000 g
